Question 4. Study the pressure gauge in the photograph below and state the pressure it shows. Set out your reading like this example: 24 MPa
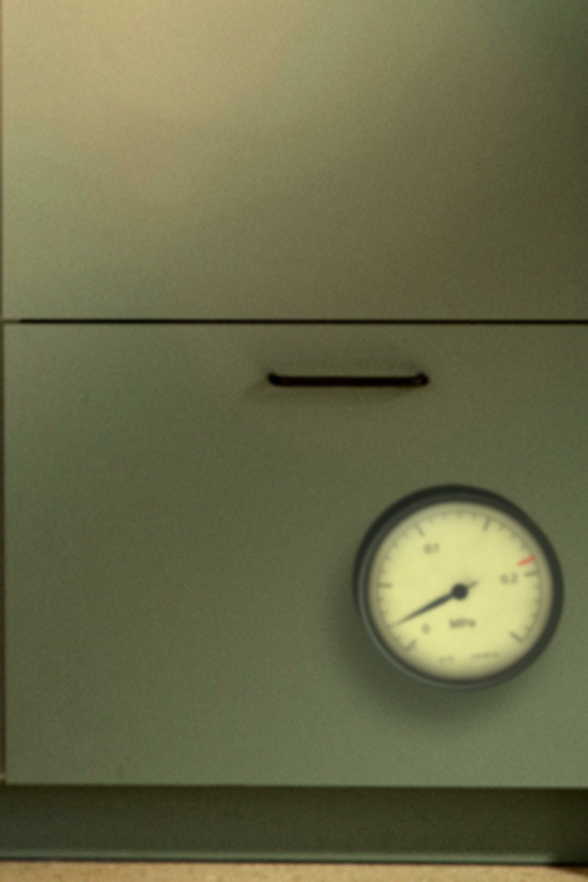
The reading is 0.02 MPa
